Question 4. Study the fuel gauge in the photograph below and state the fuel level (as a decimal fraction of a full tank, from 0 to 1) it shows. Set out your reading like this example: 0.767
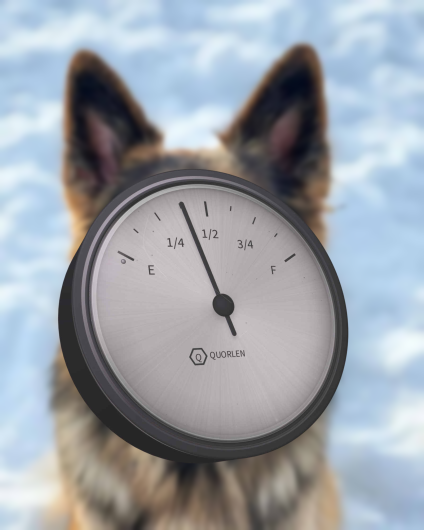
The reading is 0.375
